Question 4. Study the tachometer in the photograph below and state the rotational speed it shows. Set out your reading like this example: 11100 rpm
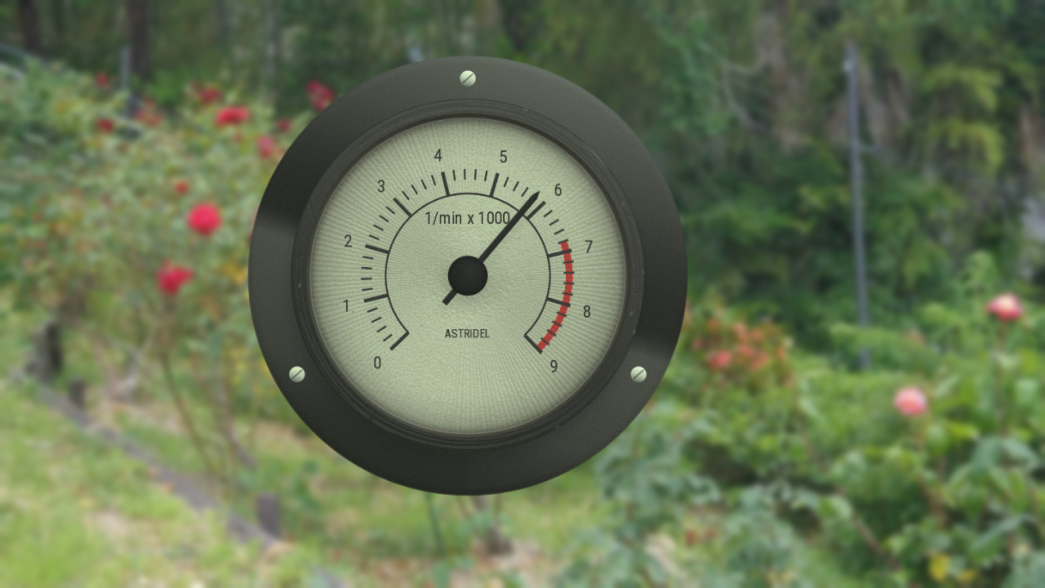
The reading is 5800 rpm
